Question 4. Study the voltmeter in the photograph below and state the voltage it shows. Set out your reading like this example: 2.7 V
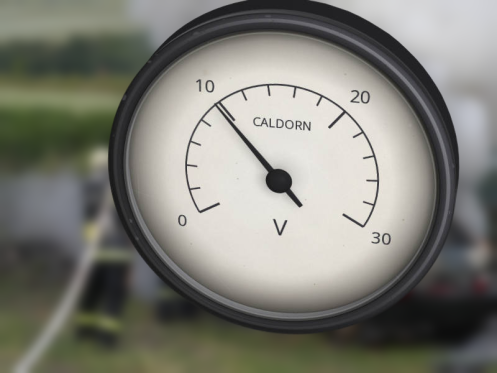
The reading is 10 V
